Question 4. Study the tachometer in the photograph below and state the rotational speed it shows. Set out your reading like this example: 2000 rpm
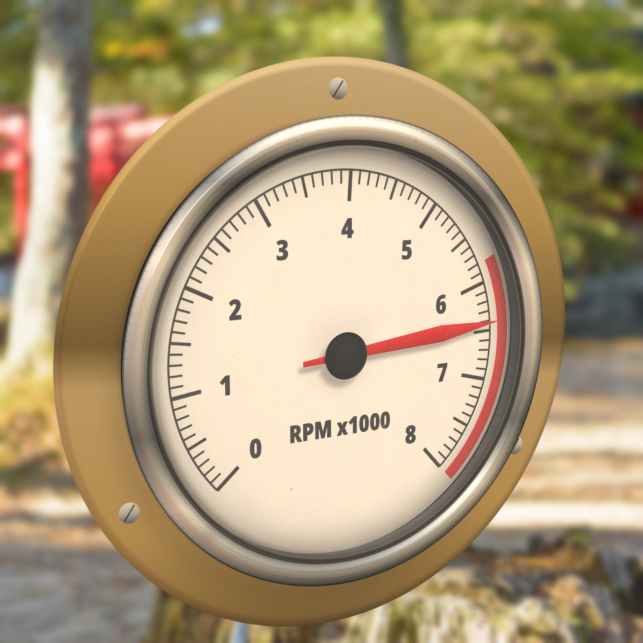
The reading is 6400 rpm
